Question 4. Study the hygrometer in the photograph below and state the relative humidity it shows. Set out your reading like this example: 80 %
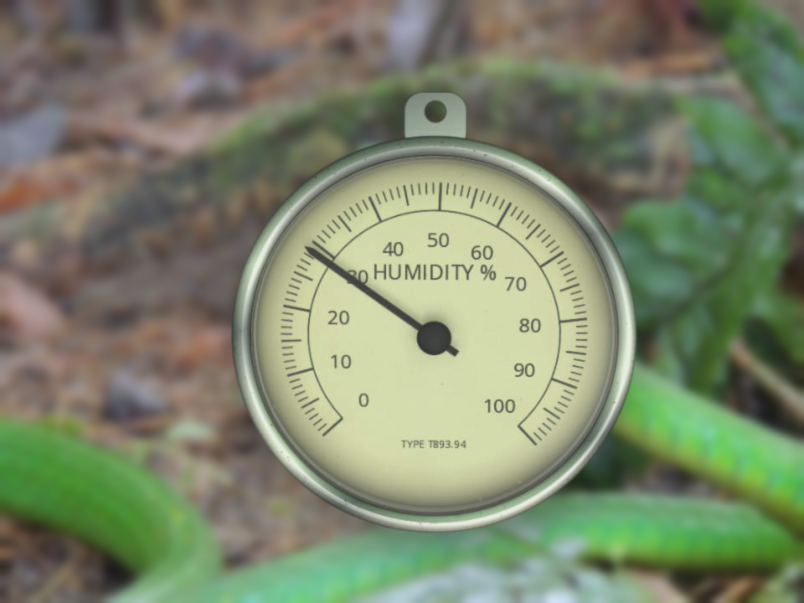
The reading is 29 %
